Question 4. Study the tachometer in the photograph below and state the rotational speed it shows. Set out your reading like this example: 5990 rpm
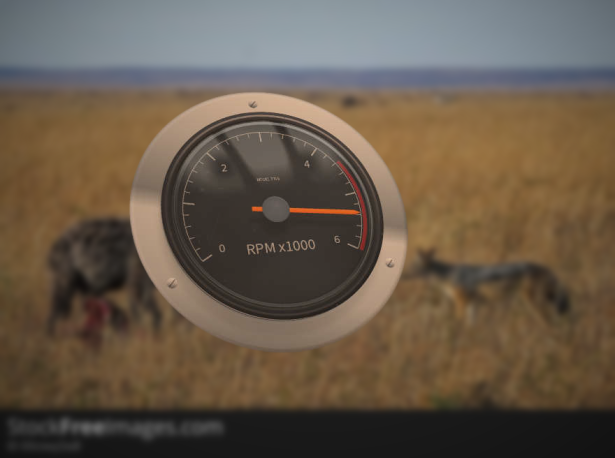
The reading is 5400 rpm
